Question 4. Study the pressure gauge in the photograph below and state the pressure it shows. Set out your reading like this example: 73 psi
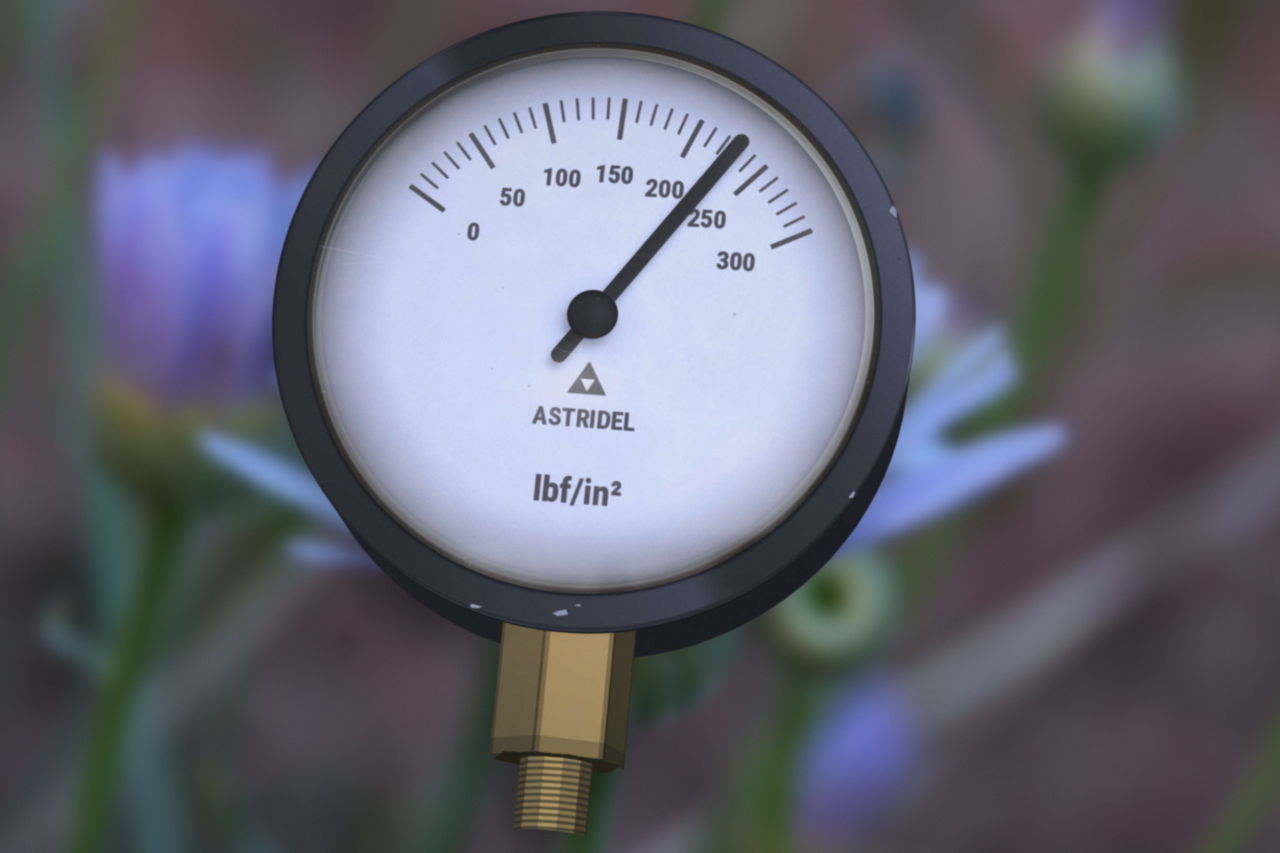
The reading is 230 psi
